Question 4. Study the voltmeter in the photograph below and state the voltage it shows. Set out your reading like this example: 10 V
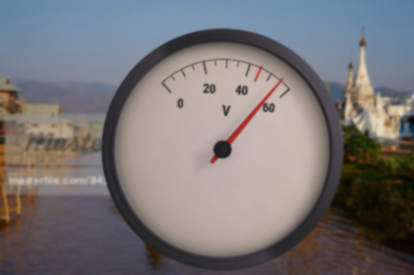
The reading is 55 V
